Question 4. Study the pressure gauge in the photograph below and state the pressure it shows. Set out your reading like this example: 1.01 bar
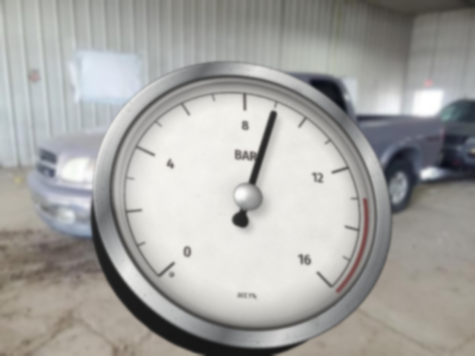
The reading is 9 bar
